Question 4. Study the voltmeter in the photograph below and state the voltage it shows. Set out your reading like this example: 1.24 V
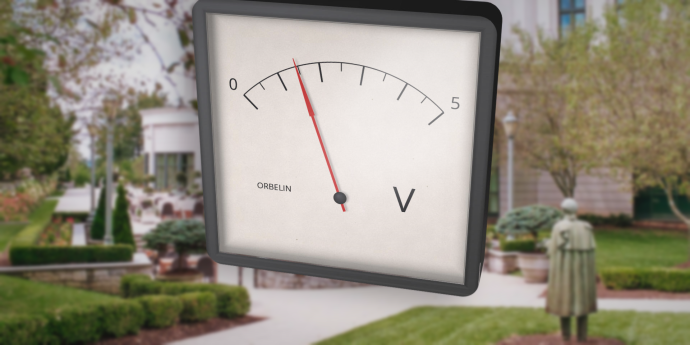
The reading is 1.5 V
